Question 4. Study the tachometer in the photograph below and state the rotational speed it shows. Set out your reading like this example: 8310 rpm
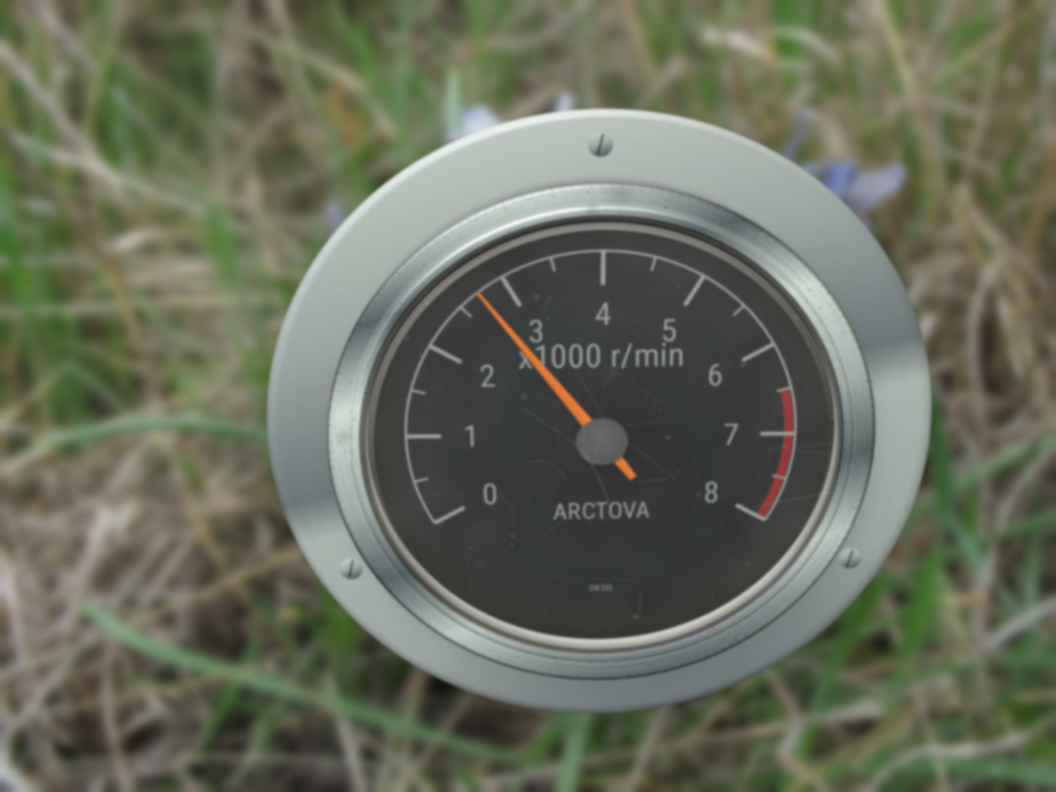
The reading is 2750 rpm
